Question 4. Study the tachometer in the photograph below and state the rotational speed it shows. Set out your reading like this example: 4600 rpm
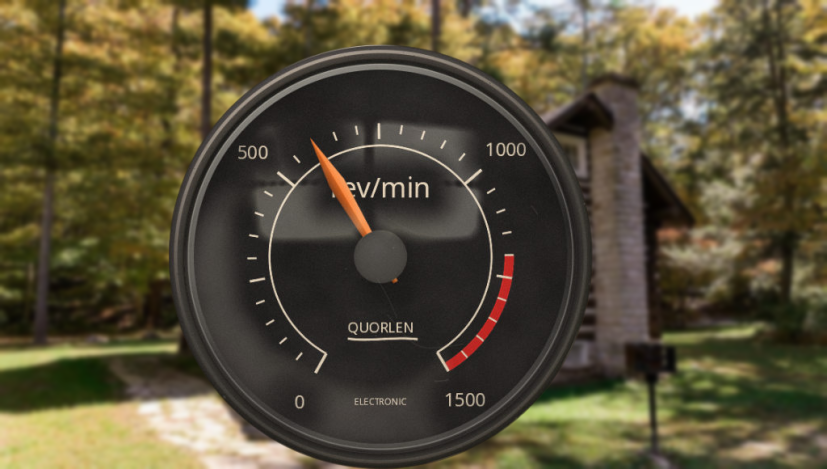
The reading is 600 rpm
